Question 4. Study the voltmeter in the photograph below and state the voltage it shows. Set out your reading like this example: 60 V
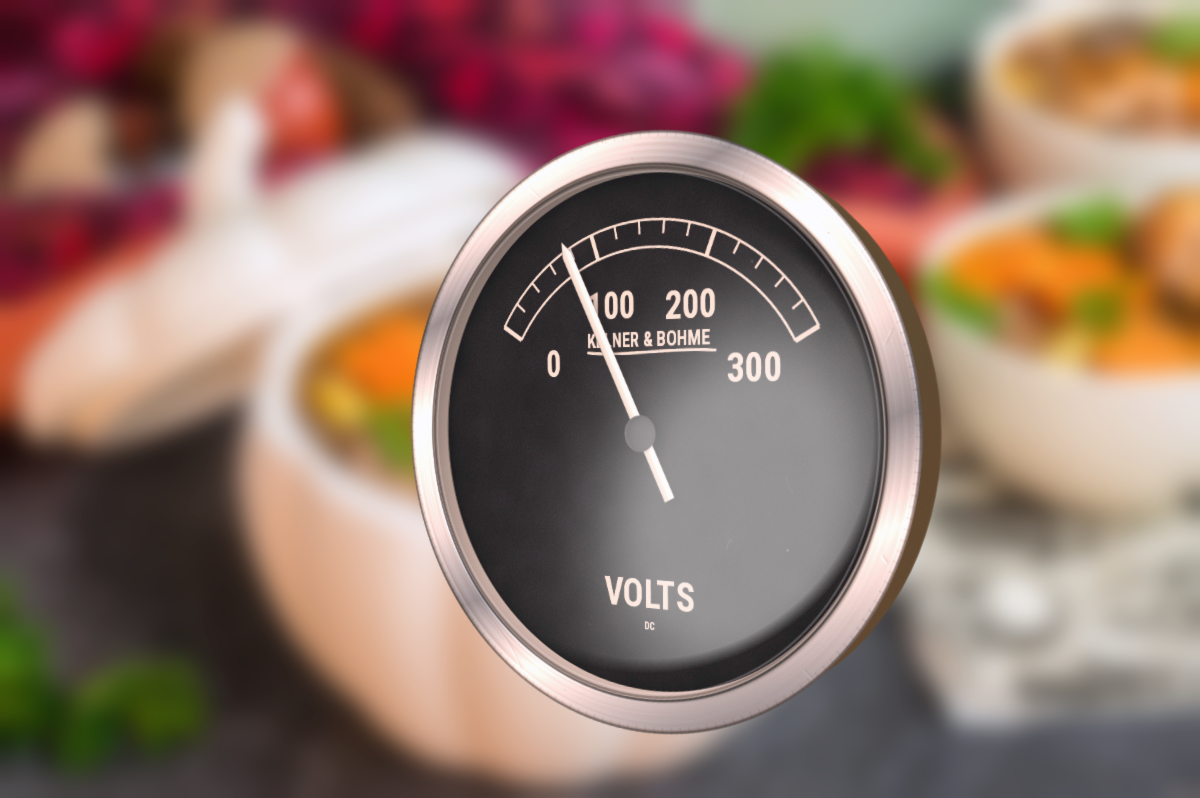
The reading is 80 V
